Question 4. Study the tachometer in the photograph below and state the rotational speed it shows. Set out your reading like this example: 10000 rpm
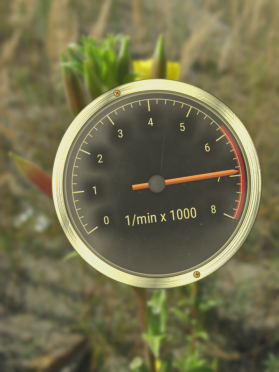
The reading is 6900 rpm
